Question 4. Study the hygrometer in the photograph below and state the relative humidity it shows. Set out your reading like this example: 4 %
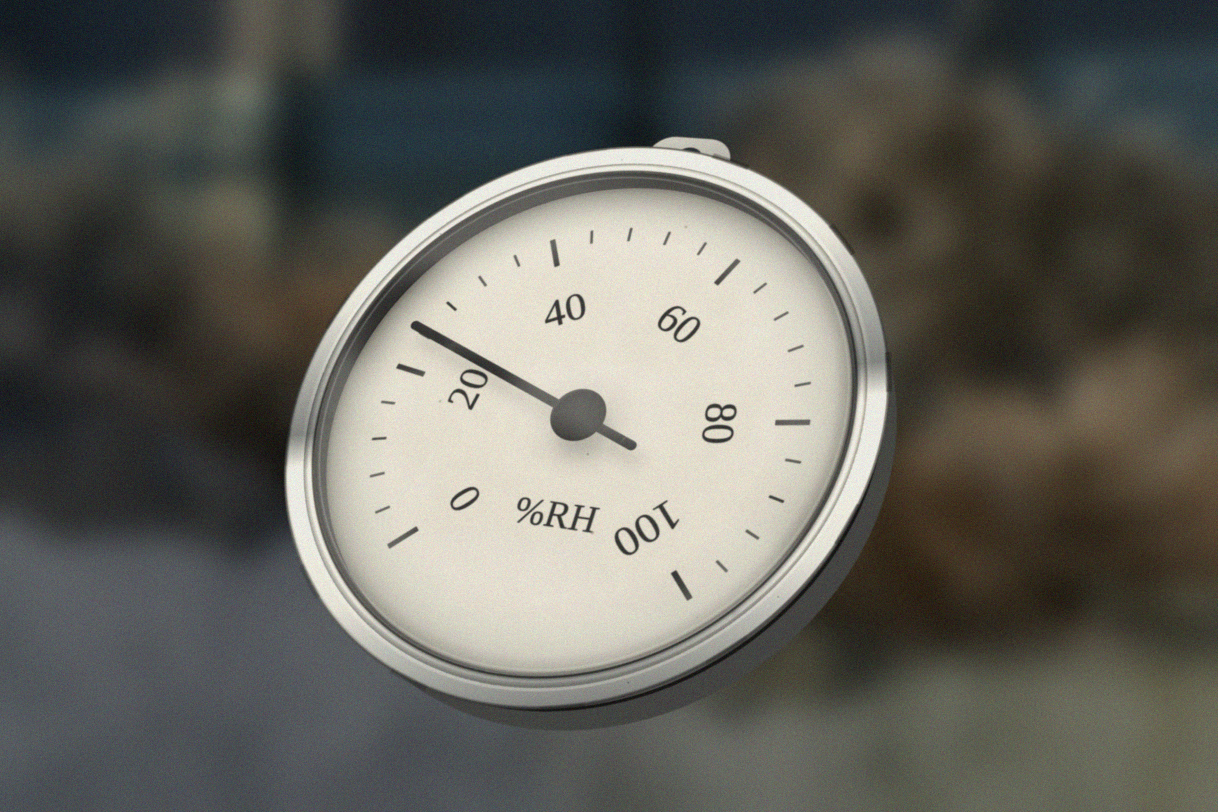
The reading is 24 %
